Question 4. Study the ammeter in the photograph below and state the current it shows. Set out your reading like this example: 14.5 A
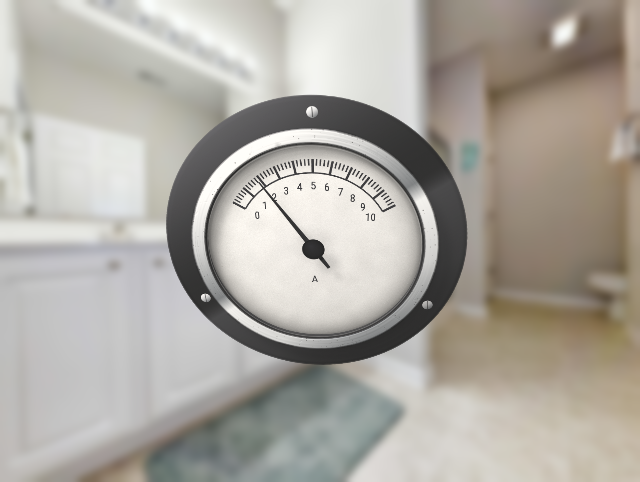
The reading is 2 A
